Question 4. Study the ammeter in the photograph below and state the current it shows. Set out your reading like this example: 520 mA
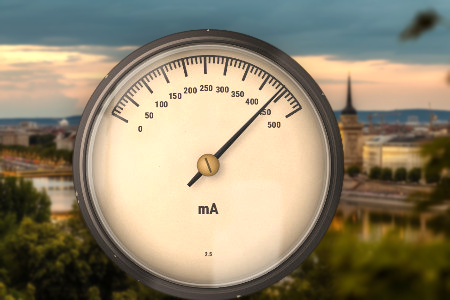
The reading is 440 mA
